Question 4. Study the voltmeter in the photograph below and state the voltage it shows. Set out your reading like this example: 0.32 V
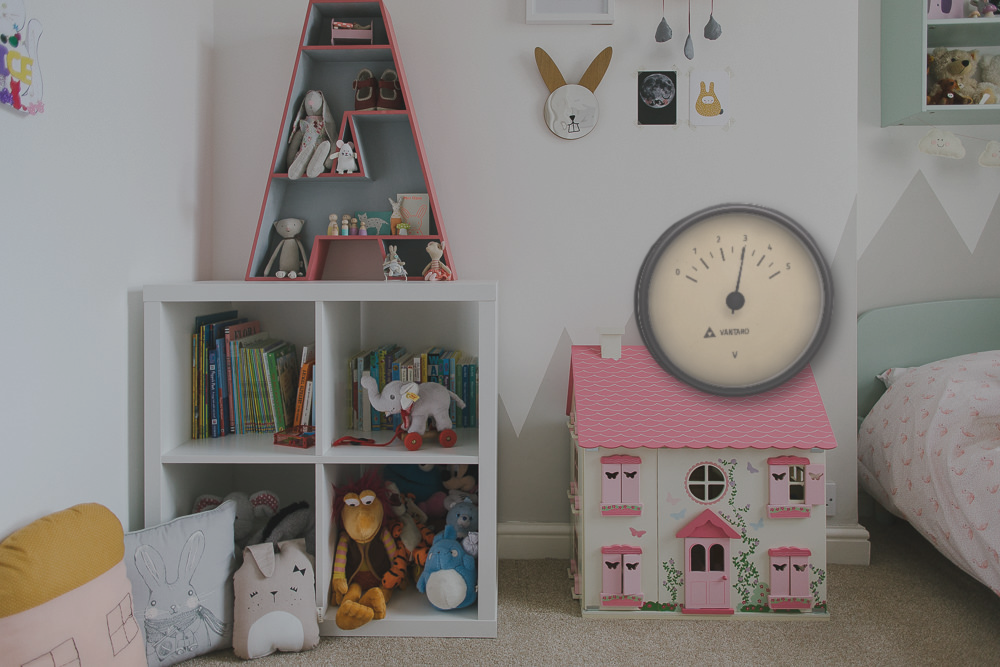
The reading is 3 V
